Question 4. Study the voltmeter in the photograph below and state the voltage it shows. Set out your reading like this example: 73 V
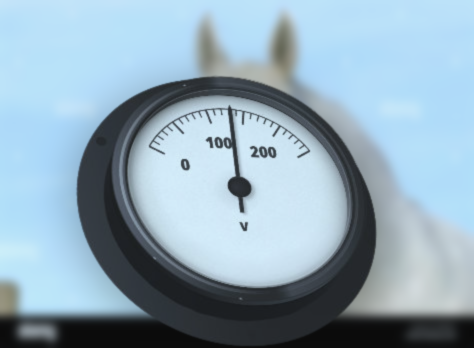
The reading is 130 V
